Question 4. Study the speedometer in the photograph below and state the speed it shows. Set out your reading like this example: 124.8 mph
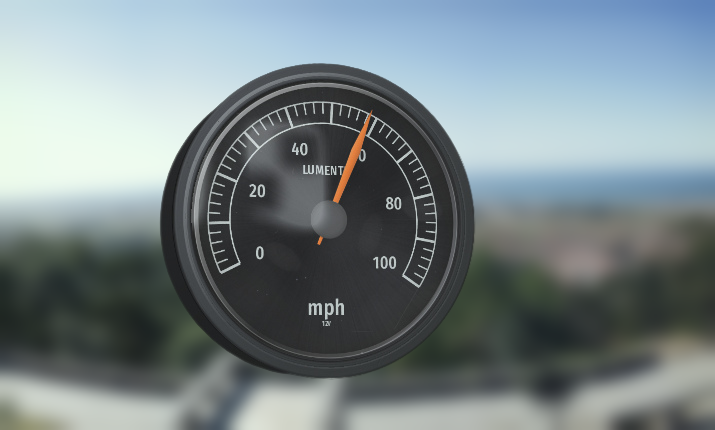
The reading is 58 mph
